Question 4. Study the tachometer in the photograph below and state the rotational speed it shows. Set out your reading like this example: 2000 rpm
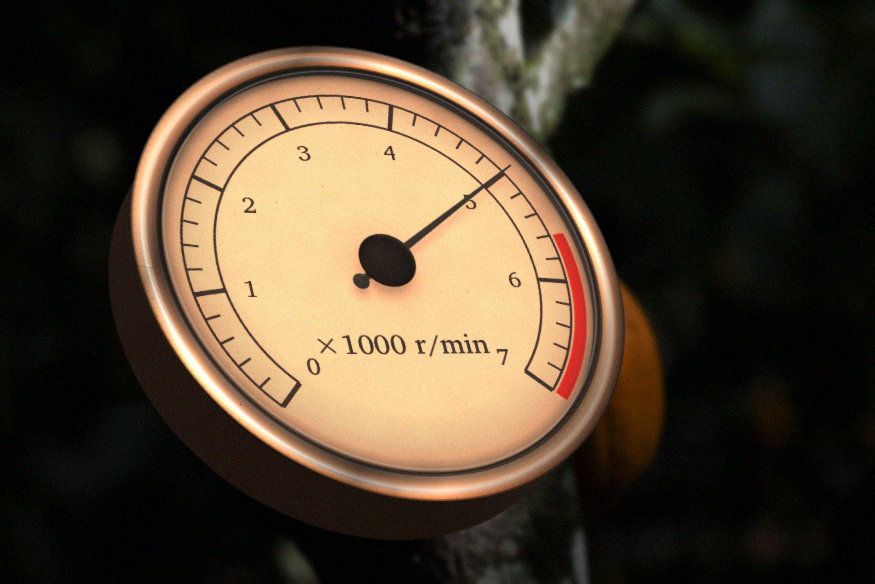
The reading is 5000 rpm
